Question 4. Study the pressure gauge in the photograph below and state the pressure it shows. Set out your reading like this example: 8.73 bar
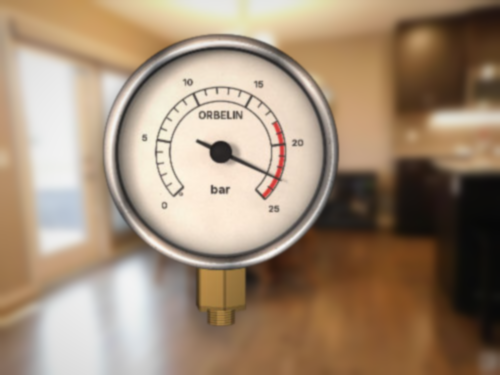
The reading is 23 bar
